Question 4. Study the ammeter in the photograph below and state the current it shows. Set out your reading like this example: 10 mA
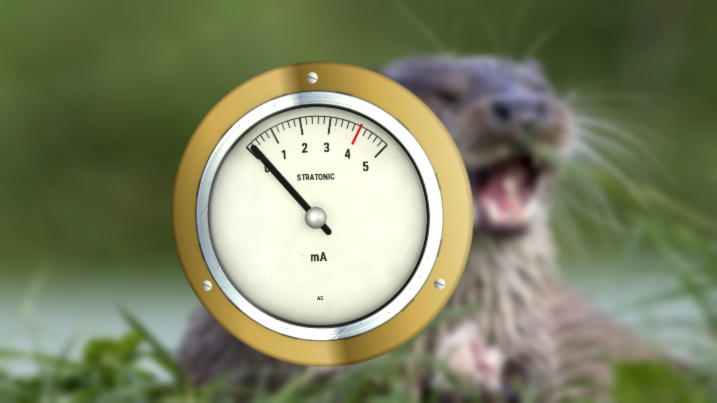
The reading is 0.2 mA
